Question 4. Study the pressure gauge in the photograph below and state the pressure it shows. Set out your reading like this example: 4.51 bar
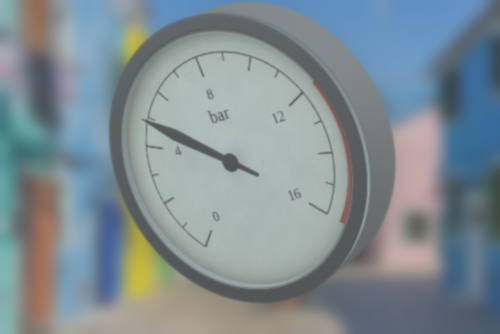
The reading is 5 bar
